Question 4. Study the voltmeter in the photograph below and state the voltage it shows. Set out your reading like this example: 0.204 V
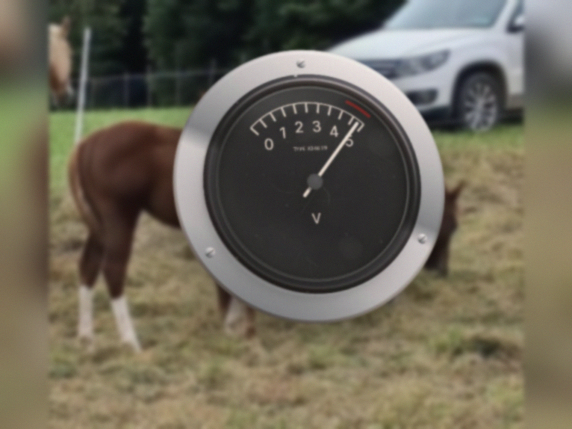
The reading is 4.75 V
